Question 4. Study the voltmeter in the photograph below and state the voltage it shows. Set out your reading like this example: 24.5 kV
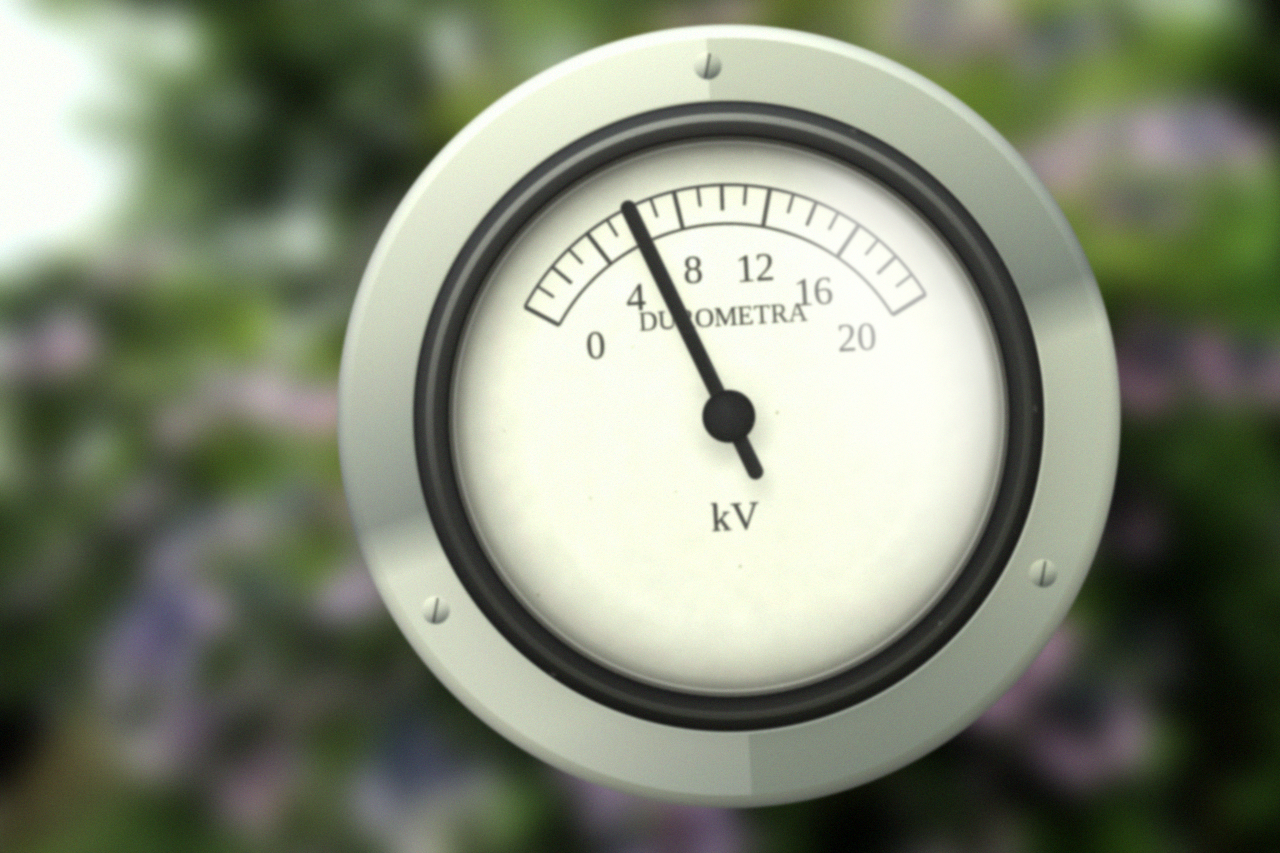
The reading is 6 kV
